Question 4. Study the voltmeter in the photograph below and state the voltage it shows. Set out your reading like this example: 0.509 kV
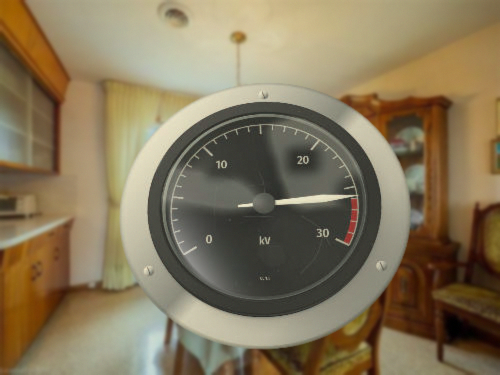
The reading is 26 kV
